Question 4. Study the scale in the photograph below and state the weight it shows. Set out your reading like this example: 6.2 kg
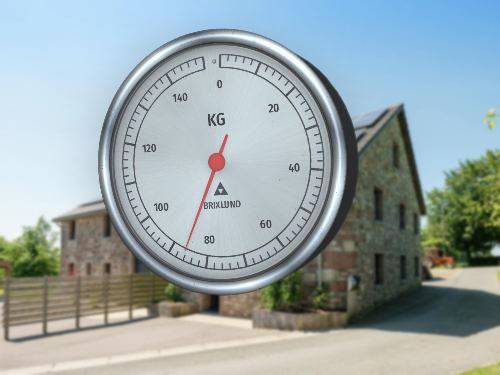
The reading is 86 kg
